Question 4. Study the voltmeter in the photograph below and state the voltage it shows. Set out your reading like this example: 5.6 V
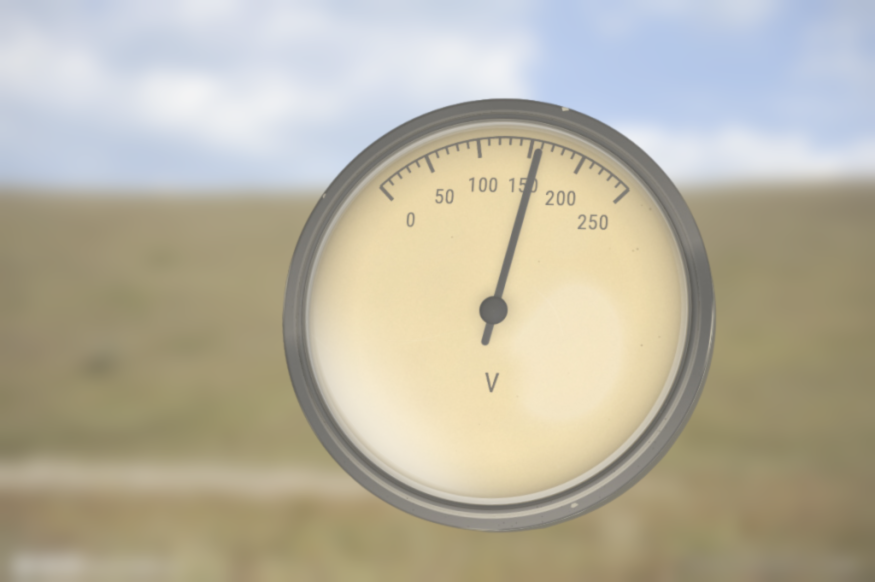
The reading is 160 V
